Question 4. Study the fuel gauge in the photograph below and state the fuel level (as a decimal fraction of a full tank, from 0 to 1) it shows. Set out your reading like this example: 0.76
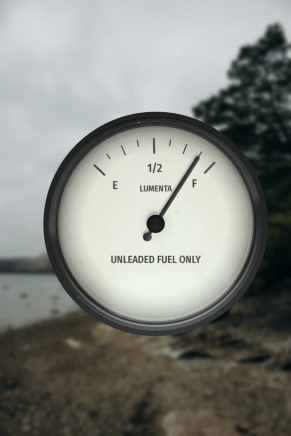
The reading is 0.875
